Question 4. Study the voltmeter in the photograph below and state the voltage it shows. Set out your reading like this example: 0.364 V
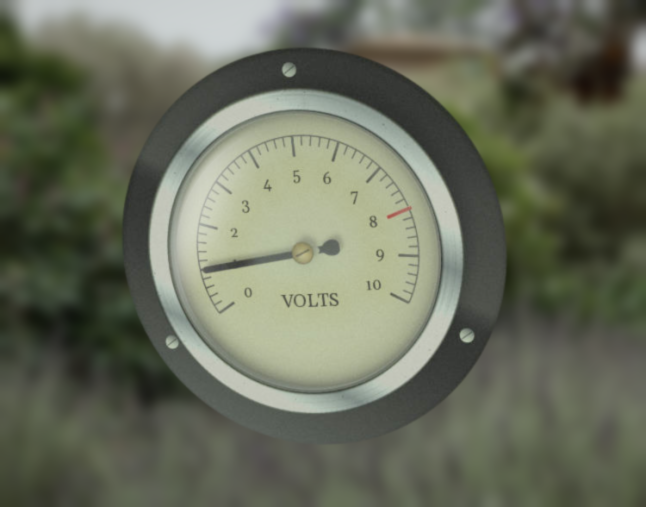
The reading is 1 V
